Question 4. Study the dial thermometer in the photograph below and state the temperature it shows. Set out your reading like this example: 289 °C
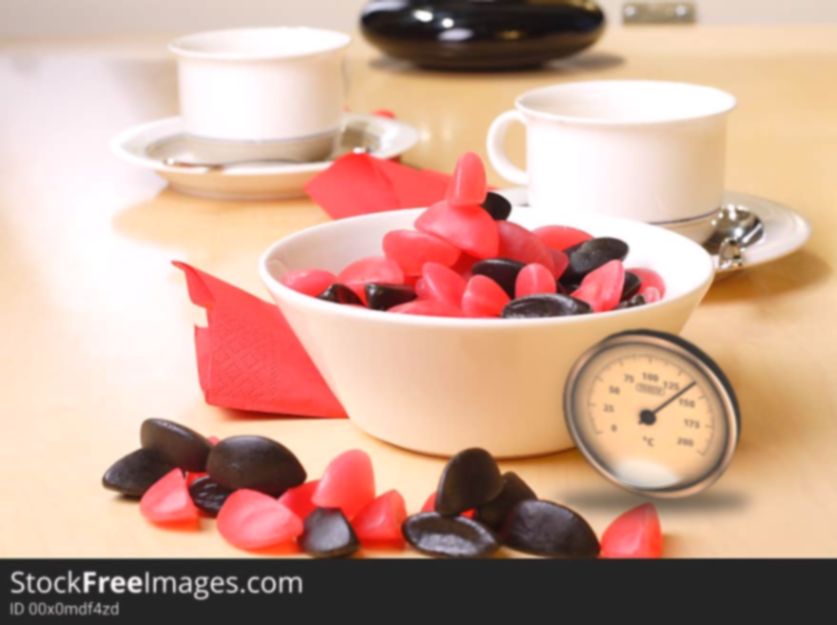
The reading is 137.5 °C
